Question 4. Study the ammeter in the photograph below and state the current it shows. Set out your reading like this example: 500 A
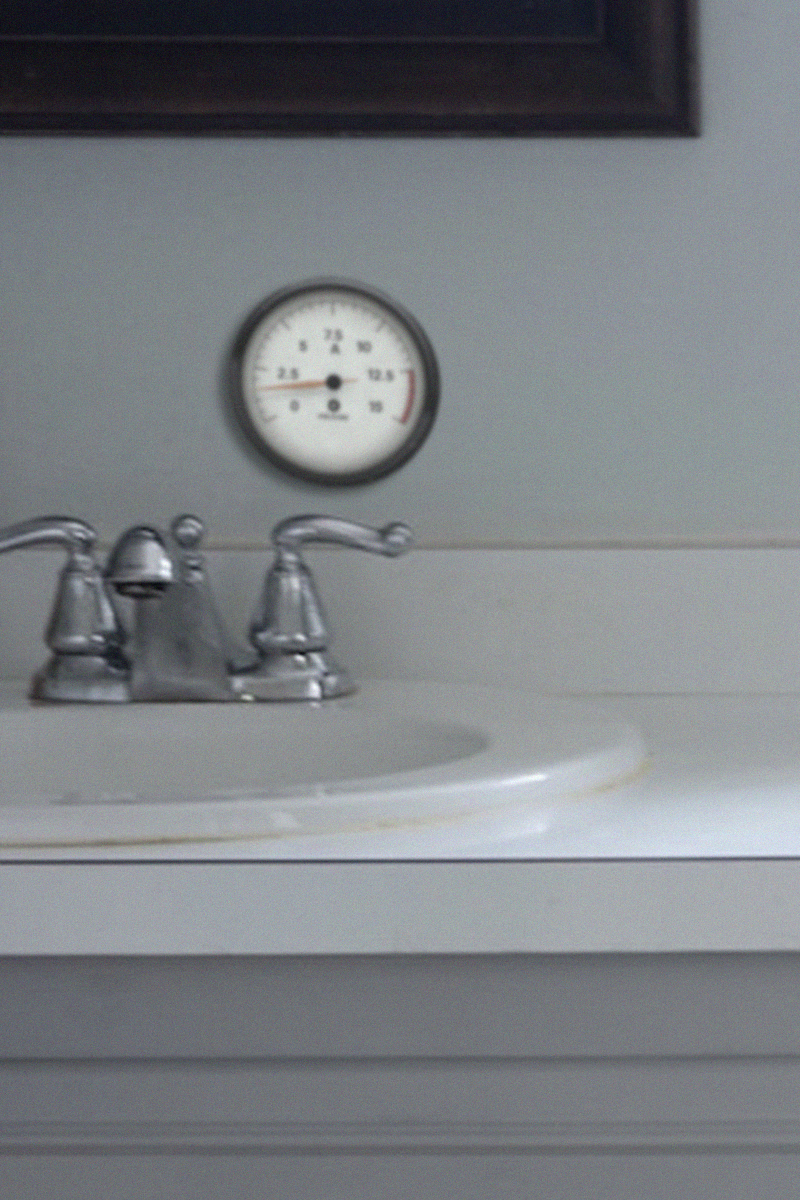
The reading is 1.5 A
